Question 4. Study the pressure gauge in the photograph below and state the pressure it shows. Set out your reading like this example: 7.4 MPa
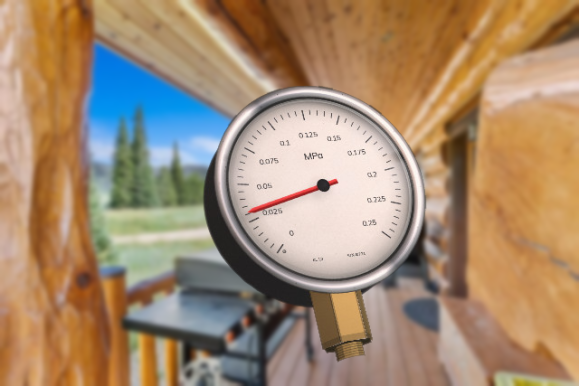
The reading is 0.03 MPa
